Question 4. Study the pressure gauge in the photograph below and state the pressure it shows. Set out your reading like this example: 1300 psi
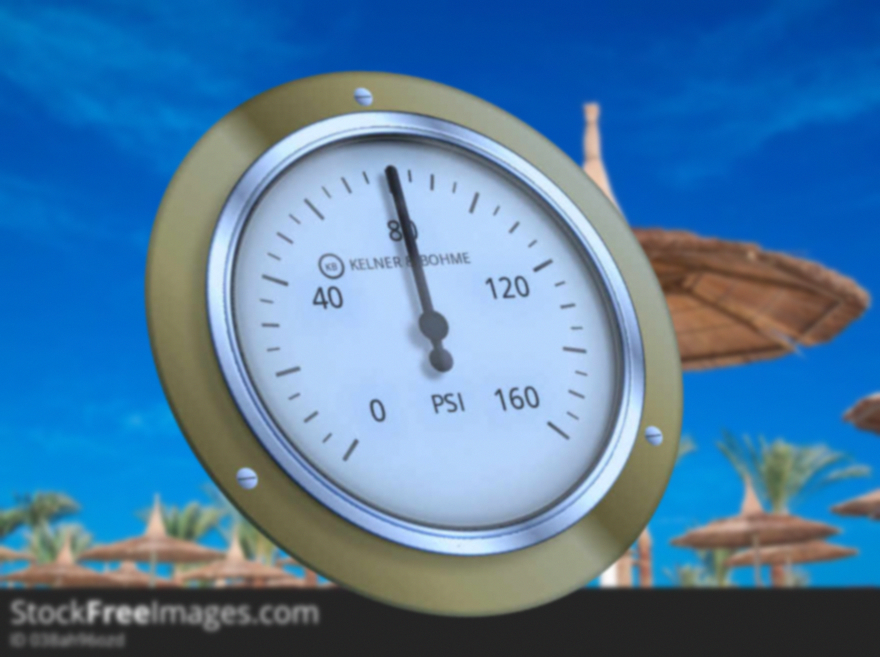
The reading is 80 psi
